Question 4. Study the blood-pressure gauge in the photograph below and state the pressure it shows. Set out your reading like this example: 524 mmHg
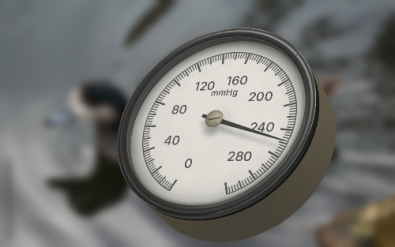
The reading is 250 mmHg
